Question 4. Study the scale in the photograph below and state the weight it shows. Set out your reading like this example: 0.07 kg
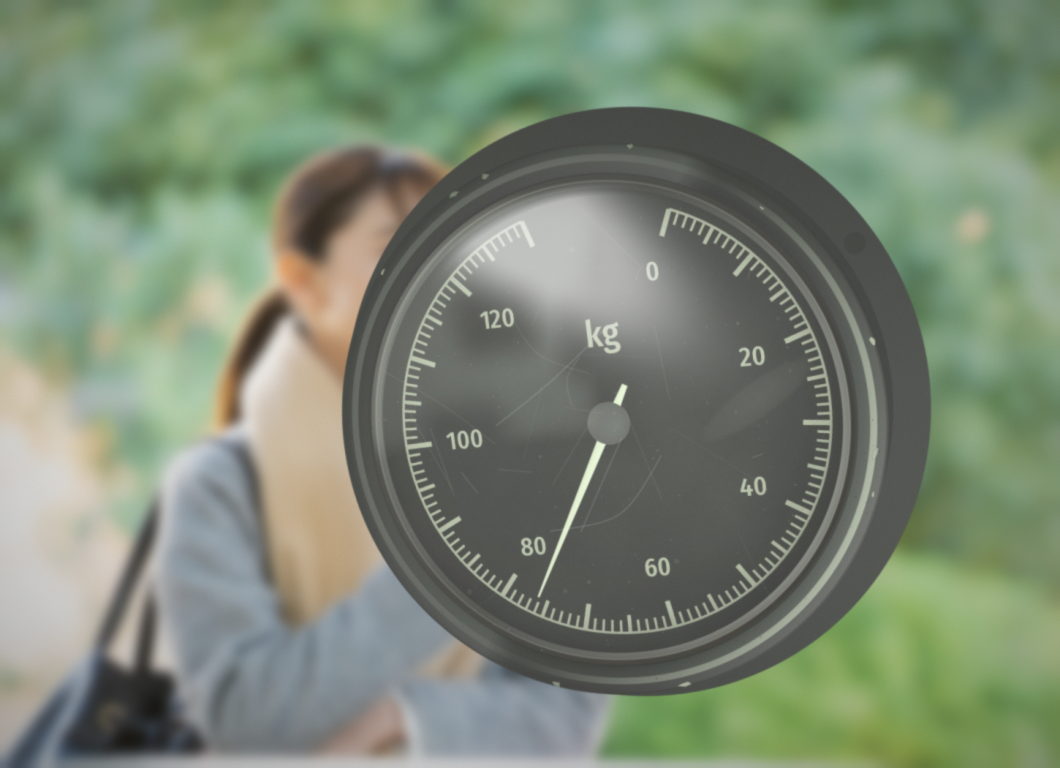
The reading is 76 kg
